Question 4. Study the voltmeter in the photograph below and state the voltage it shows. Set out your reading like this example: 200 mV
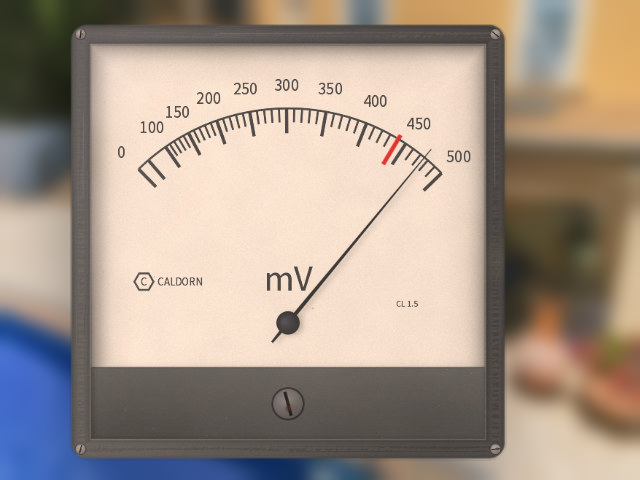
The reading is 475 mV
